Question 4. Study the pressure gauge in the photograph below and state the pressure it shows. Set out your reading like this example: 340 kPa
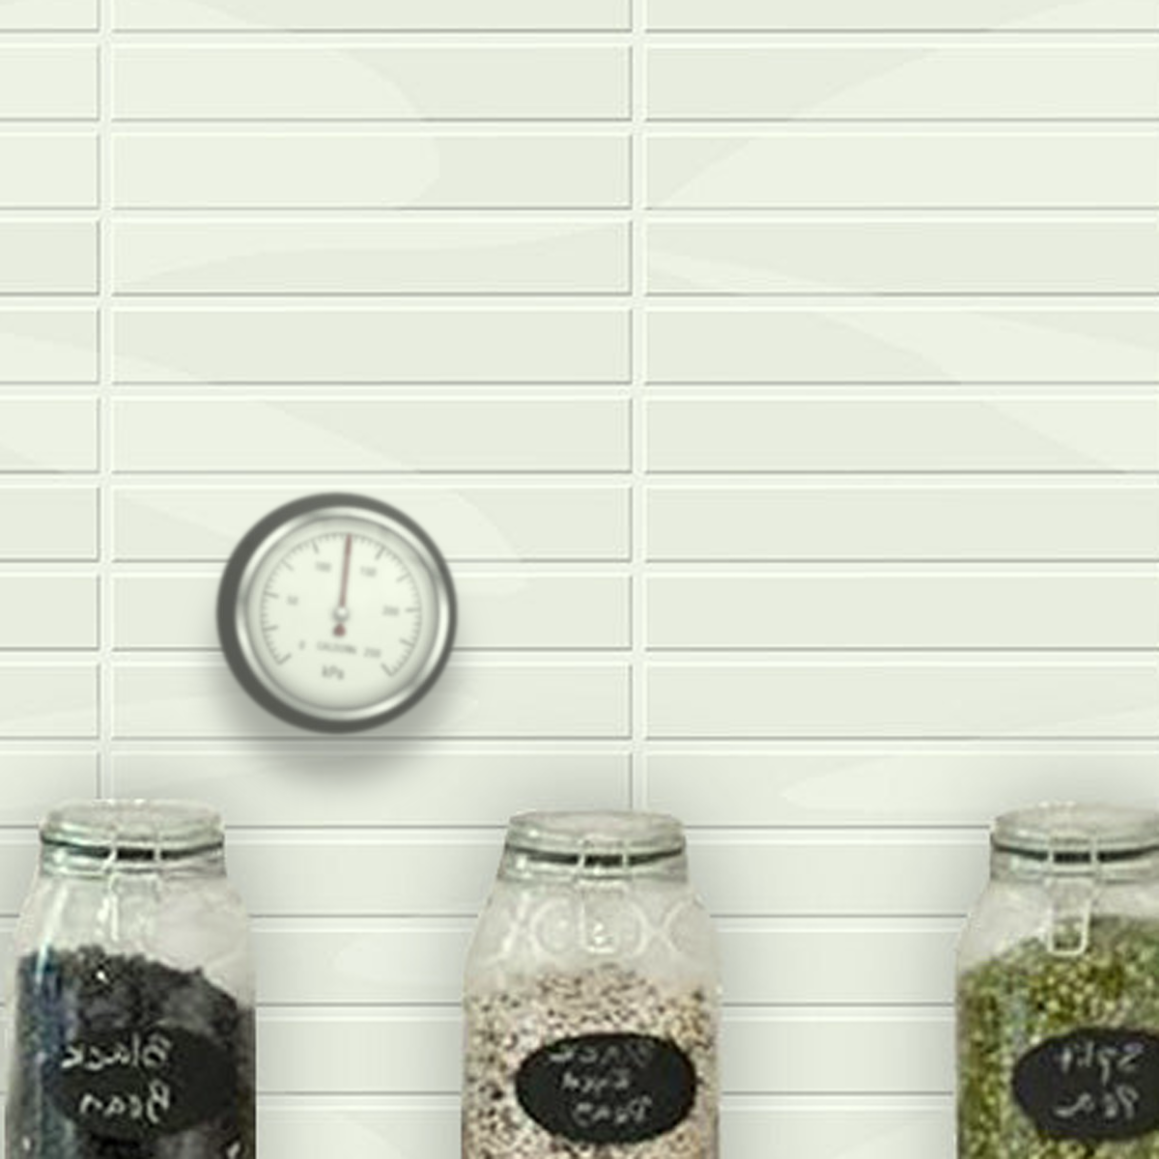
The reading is 125 kPa
